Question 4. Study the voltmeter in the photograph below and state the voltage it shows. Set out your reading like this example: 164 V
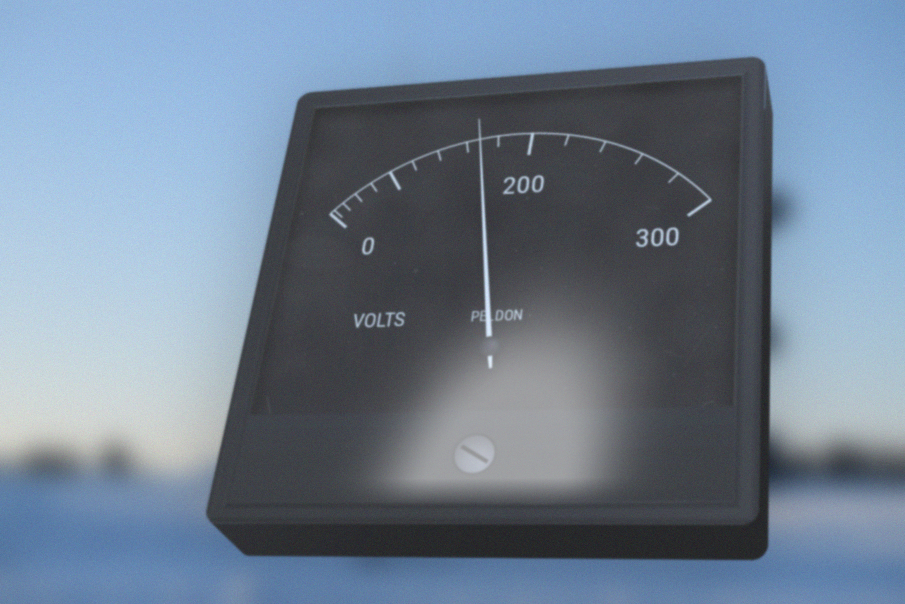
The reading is 170 V
